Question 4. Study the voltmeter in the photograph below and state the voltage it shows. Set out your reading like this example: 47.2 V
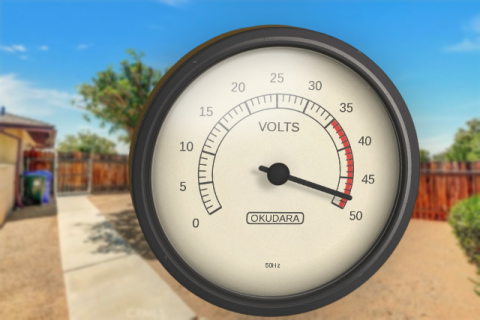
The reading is 48 V
